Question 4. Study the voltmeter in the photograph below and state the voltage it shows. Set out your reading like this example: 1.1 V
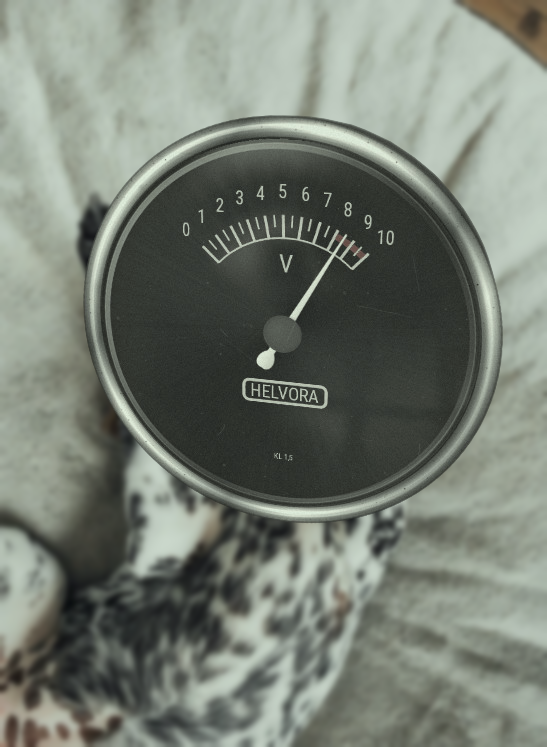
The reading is 8.5 V
